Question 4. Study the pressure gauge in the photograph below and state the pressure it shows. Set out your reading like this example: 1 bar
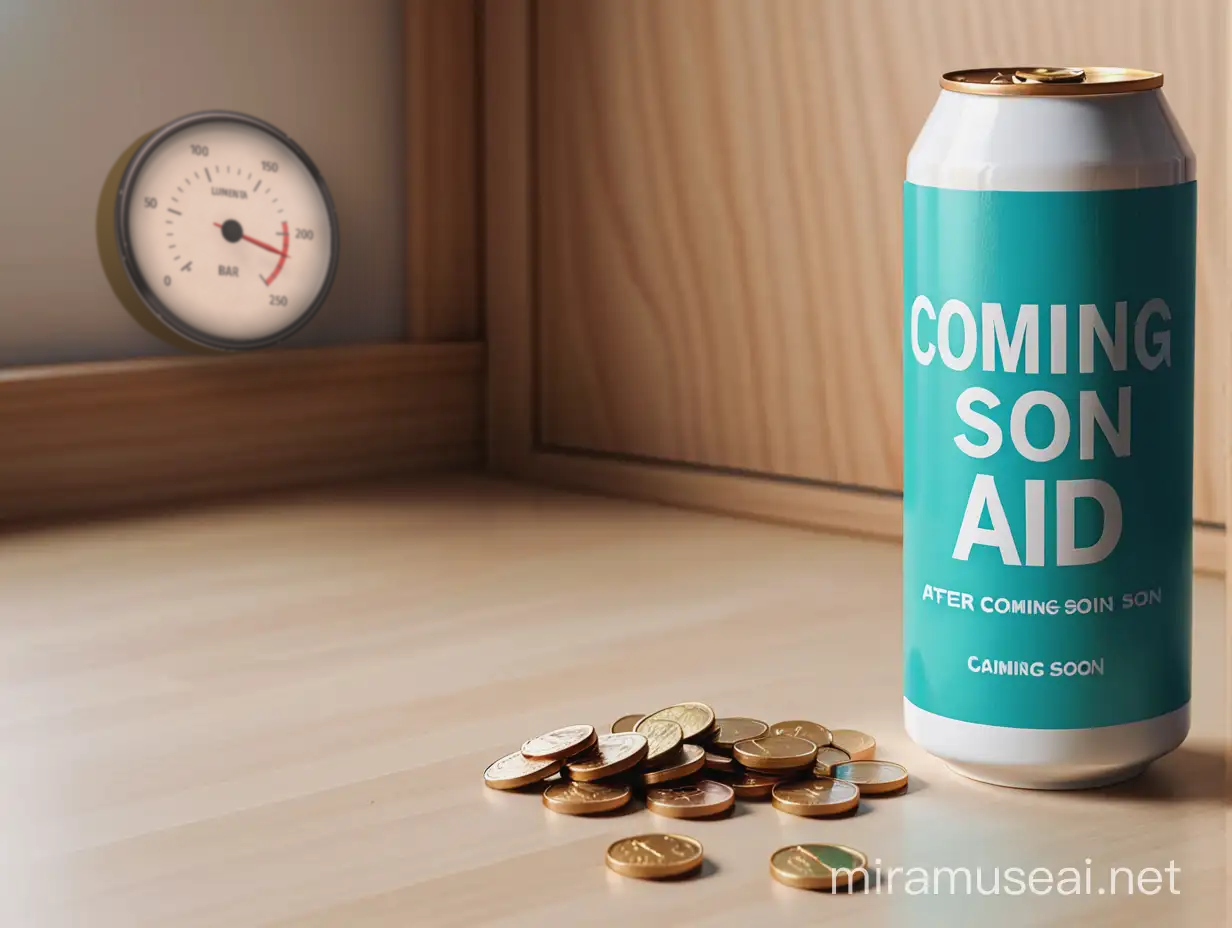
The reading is 220 bar
